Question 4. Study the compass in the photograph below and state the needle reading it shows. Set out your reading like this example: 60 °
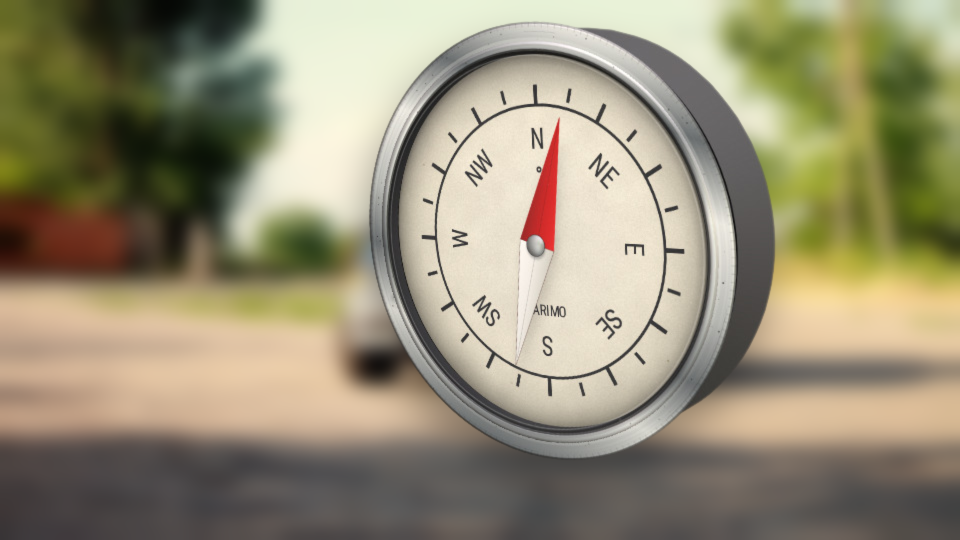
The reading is 15 °
